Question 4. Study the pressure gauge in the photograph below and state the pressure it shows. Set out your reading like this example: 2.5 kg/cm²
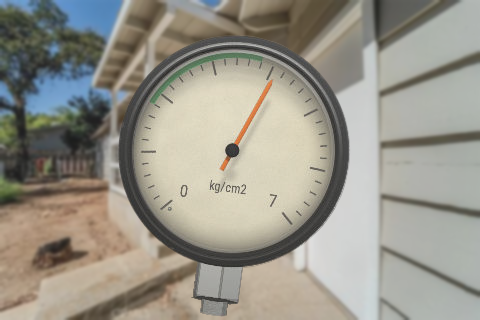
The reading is 4.1 kg/cm²
